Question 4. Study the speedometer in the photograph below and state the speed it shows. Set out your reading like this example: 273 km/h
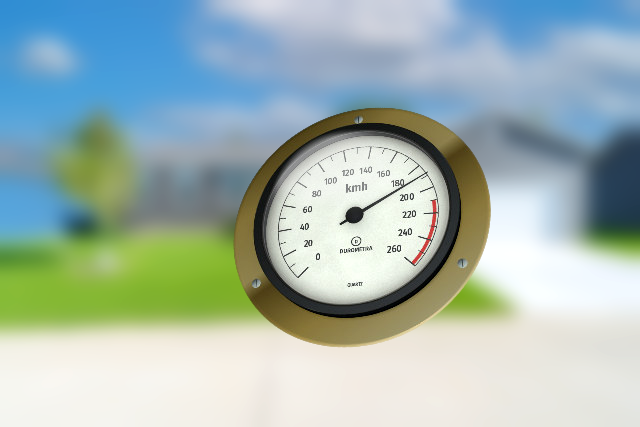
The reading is 190 km/h
